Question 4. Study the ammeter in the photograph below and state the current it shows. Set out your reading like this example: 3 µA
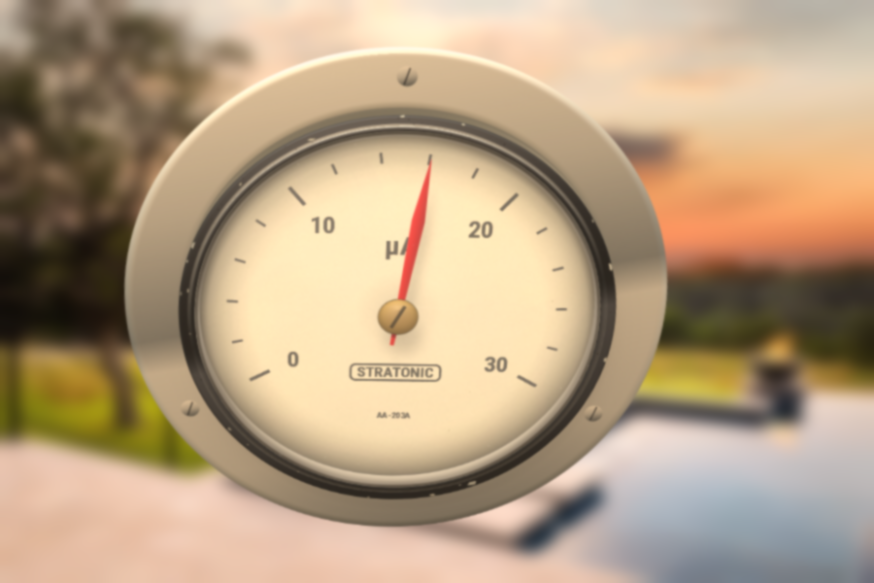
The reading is 16 µA
